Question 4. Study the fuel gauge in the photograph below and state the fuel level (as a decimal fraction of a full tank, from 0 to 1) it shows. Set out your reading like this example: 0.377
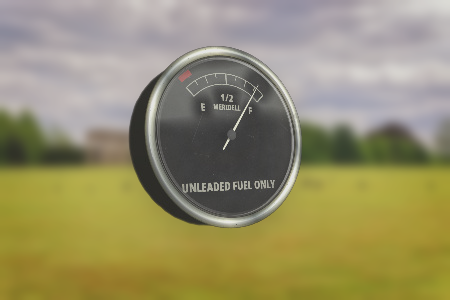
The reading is 0.875
